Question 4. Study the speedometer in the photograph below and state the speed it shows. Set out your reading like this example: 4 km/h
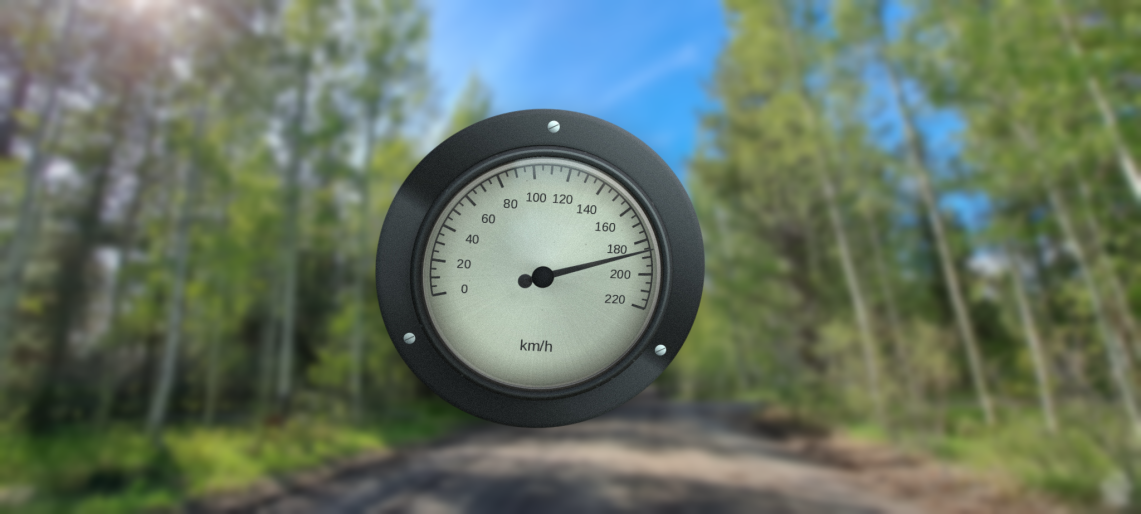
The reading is 185 km/h
